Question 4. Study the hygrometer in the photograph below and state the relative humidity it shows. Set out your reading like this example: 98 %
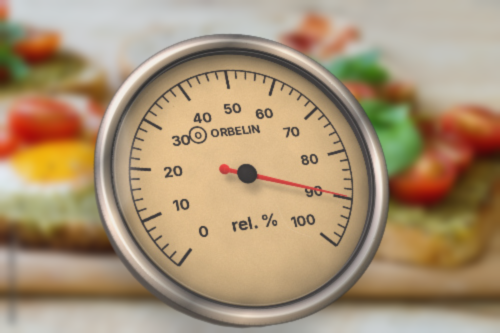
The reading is 90 %
